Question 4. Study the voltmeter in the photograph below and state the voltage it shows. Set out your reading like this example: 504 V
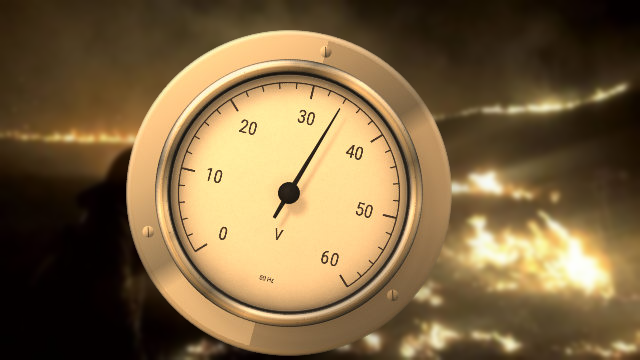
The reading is 34 V
